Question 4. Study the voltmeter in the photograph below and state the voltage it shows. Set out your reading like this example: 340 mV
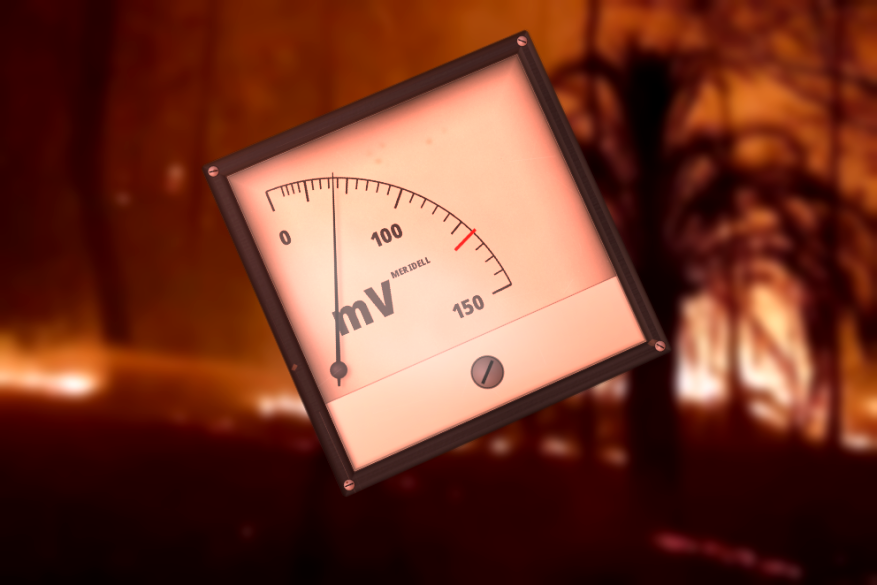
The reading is 67.5 mV
